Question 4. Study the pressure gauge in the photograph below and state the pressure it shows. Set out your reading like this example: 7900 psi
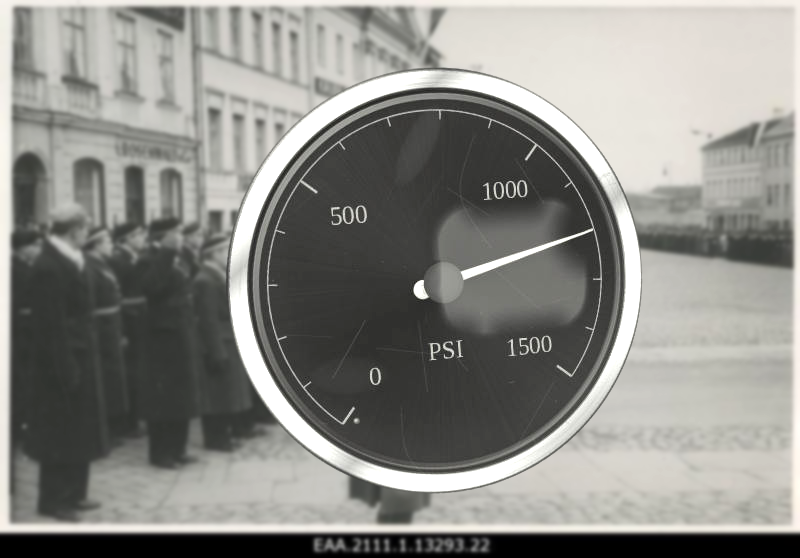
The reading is 1200 psi
